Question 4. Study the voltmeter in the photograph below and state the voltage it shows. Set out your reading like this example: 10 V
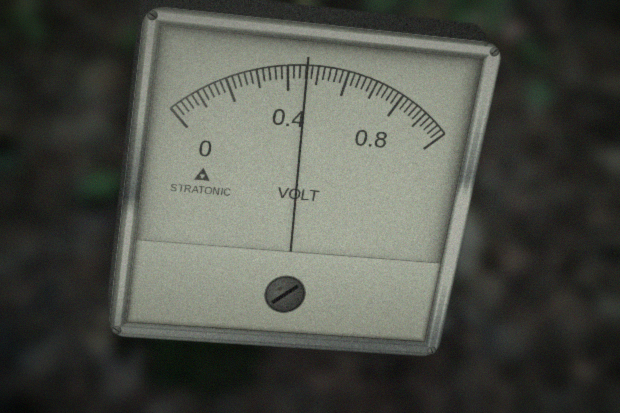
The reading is 0.46 V
